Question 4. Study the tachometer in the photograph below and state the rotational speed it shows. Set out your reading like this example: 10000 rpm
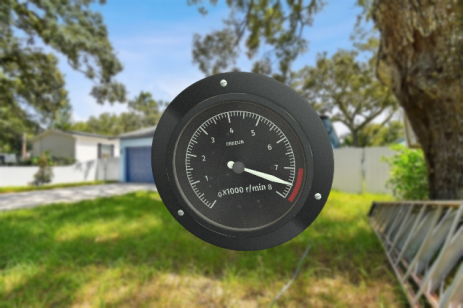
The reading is 7500 rpm
